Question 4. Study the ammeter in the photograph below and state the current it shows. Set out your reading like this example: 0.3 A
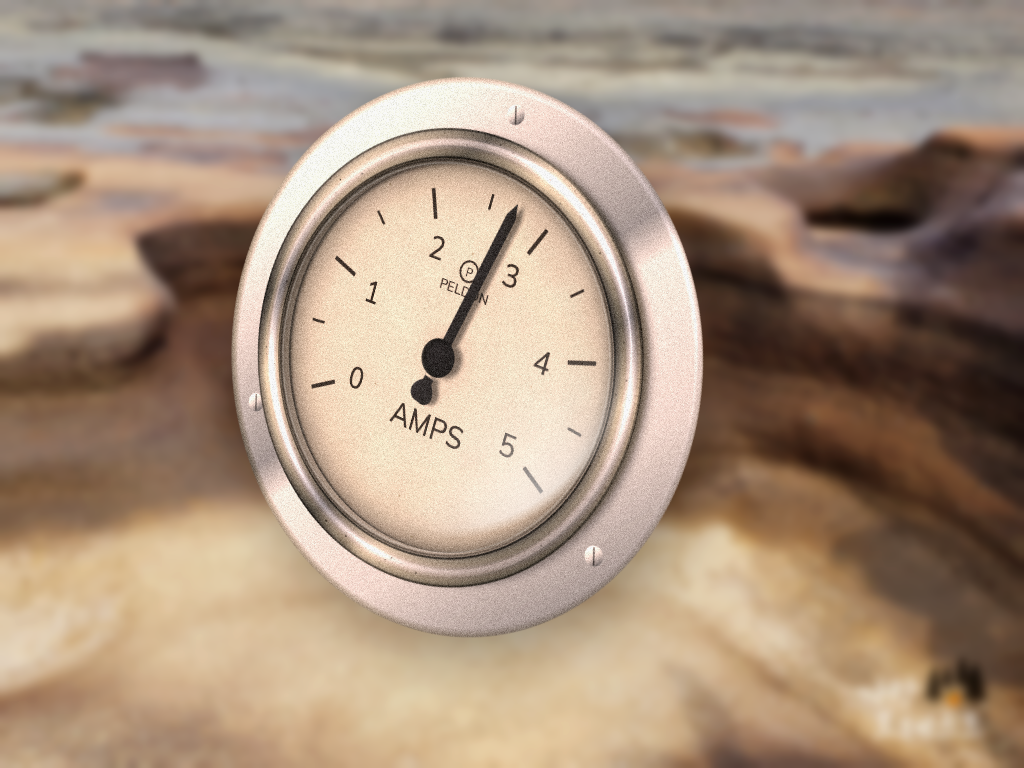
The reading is 2.75 A
